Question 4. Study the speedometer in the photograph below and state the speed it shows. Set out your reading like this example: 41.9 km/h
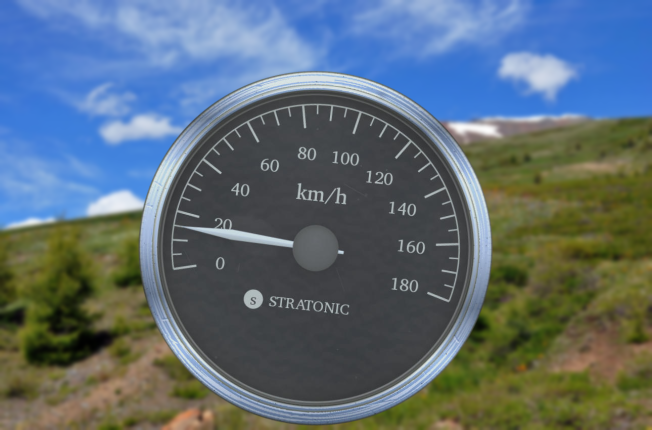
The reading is 15 km/h
